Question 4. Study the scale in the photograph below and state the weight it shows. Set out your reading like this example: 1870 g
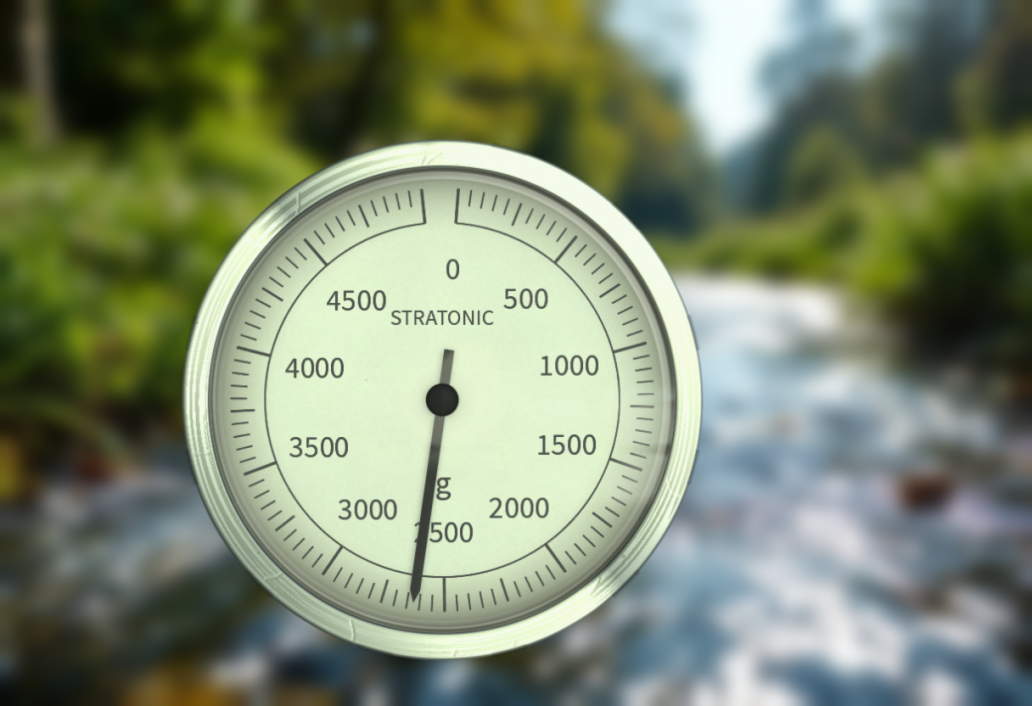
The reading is 2625 g
